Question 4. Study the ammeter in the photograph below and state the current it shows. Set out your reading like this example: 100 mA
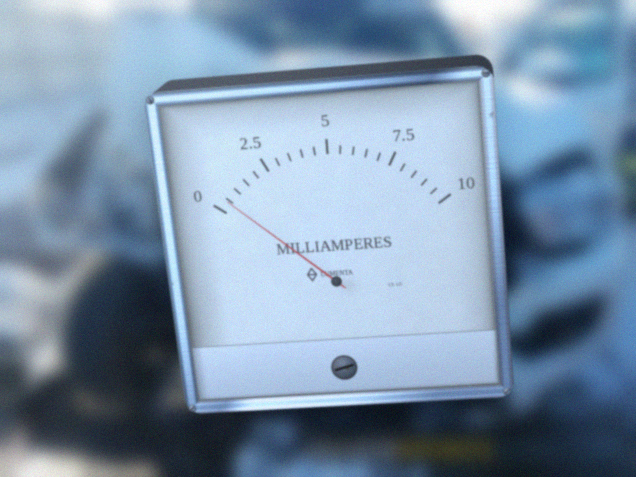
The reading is 0.5 mA
